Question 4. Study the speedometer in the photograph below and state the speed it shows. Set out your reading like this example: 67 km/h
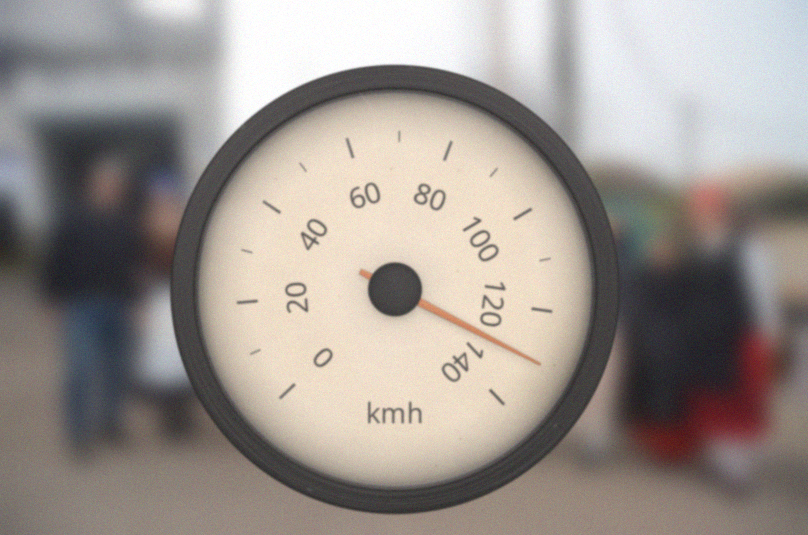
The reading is 130 km/h
